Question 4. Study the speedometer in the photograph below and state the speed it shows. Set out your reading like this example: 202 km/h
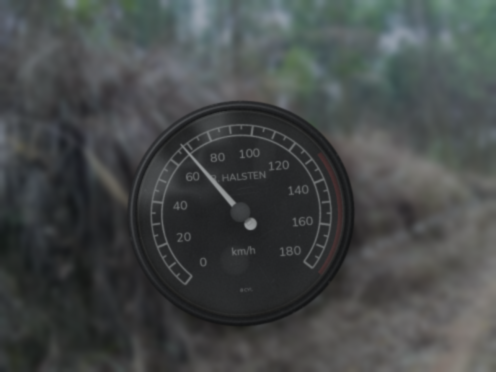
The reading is 67.5 km/h
